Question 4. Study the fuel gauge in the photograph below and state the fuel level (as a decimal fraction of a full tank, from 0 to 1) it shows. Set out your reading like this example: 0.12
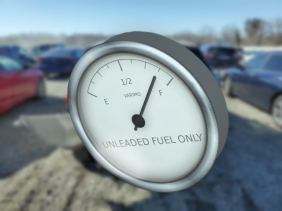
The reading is 0.875
